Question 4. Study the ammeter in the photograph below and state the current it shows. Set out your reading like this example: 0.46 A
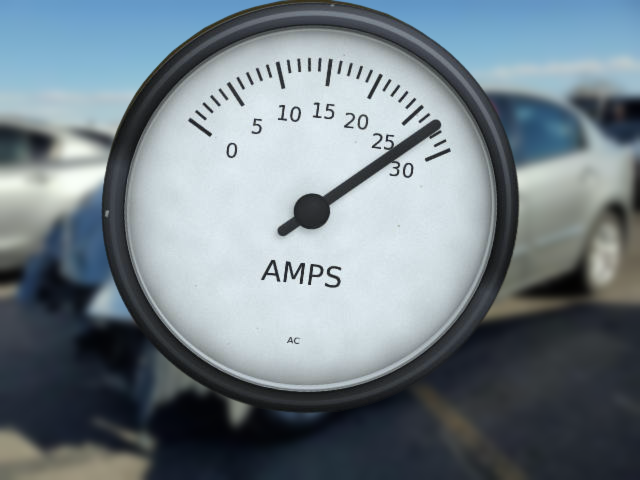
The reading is 27 A
